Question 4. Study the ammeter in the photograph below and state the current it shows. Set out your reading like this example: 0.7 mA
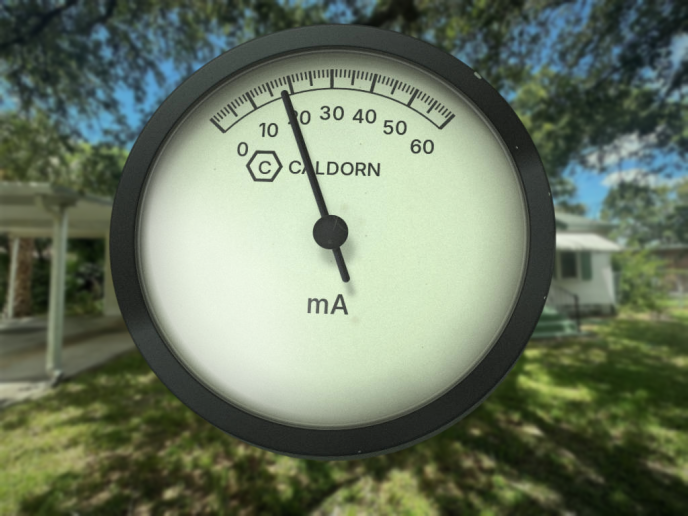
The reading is 18 mA
